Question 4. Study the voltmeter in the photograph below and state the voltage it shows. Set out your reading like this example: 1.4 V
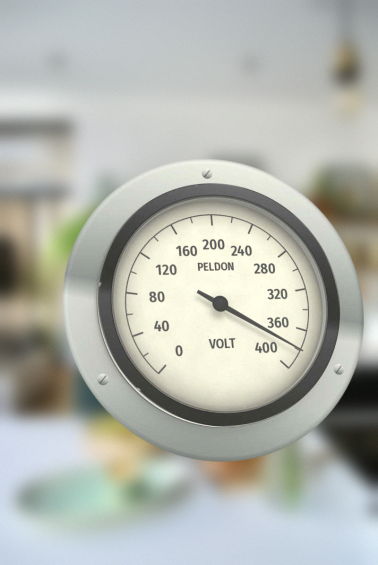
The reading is 380 V
